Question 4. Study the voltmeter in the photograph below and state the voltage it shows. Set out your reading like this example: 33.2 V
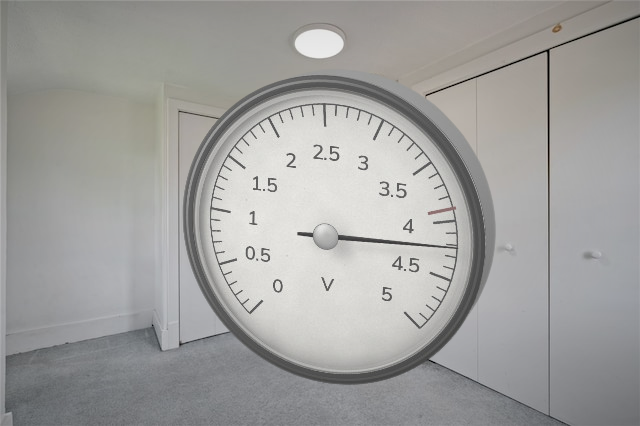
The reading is 4.2 V
